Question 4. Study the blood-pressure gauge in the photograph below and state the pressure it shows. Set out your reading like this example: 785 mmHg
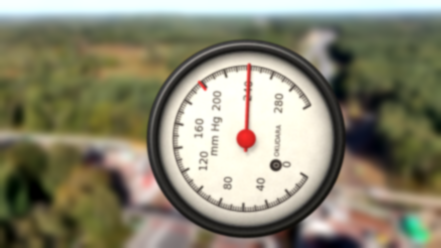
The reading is 240 mmHg
